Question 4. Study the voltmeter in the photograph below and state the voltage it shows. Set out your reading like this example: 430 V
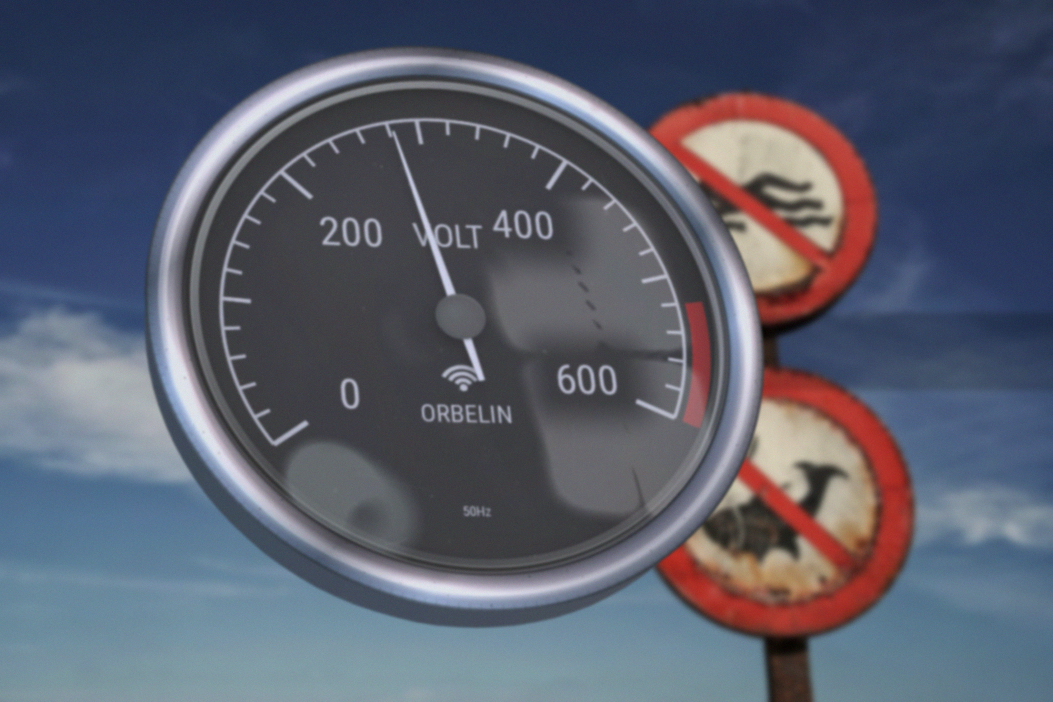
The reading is 280 V
